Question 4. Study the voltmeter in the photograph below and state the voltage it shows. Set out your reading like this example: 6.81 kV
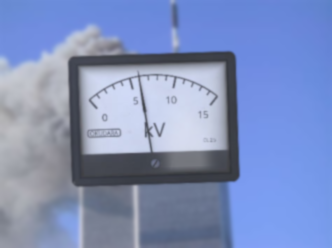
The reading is 6 kV
